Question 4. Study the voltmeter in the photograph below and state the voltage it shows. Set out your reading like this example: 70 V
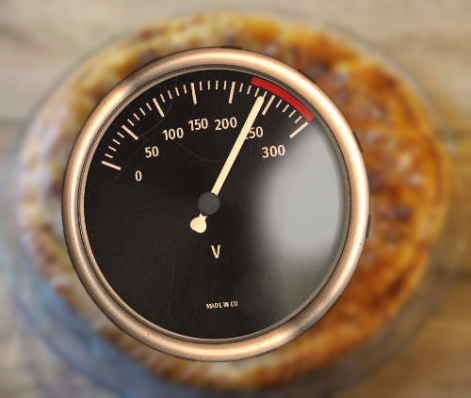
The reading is 240 V
